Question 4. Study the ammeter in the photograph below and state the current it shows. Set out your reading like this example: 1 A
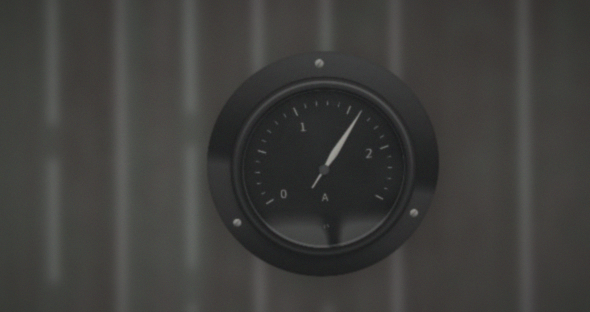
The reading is 1.6 A
